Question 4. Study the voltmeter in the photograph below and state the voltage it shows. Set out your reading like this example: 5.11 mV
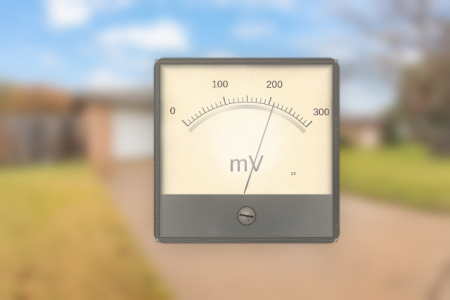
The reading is 210 mV
